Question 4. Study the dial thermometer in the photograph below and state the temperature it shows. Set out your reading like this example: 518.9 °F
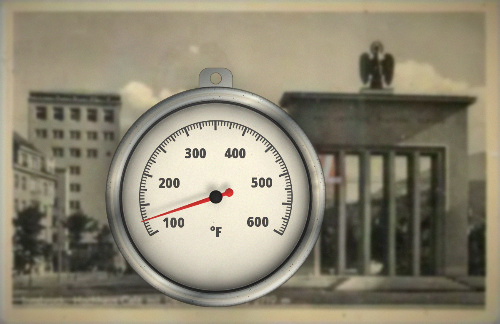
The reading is 125 °F
